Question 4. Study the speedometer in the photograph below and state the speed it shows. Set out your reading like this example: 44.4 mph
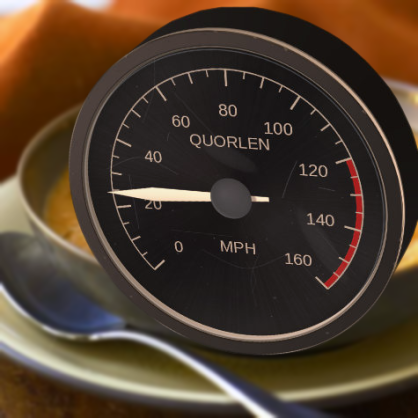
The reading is 25 mph
